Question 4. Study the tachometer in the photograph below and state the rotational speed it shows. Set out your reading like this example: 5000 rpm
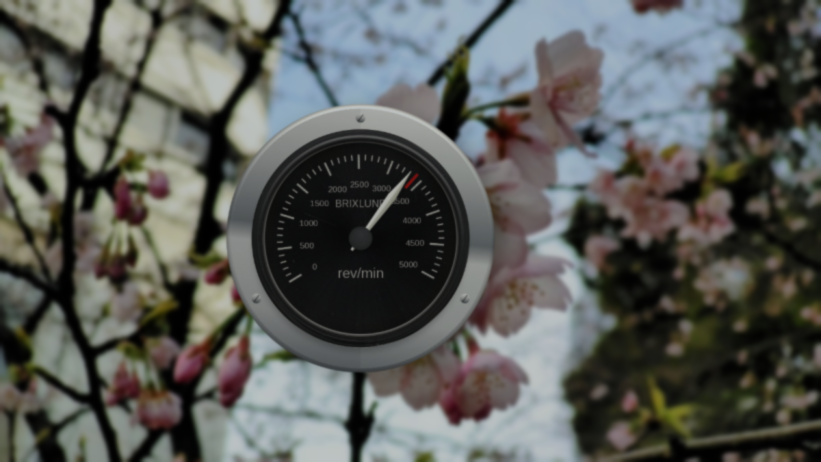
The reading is 3300 rpm
